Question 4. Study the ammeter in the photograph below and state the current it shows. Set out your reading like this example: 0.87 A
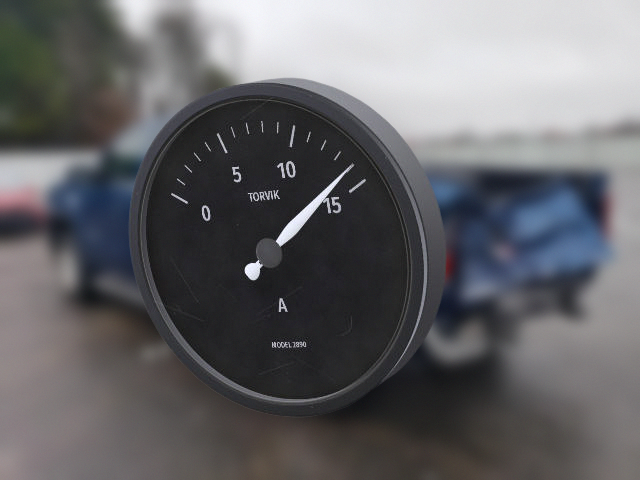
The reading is 14 A
